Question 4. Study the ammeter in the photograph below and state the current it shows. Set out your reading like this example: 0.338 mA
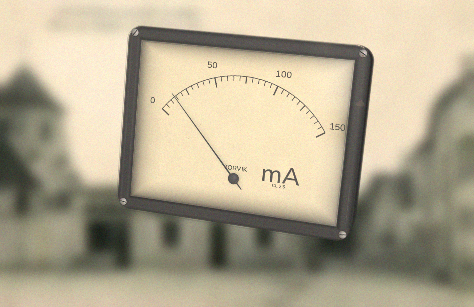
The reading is 15 mA
